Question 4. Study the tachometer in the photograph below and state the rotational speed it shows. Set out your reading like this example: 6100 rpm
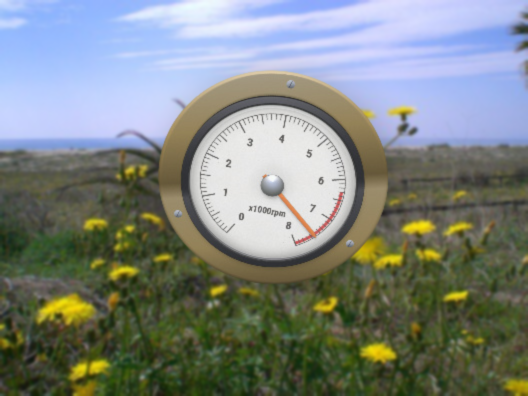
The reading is 7500 rpm
